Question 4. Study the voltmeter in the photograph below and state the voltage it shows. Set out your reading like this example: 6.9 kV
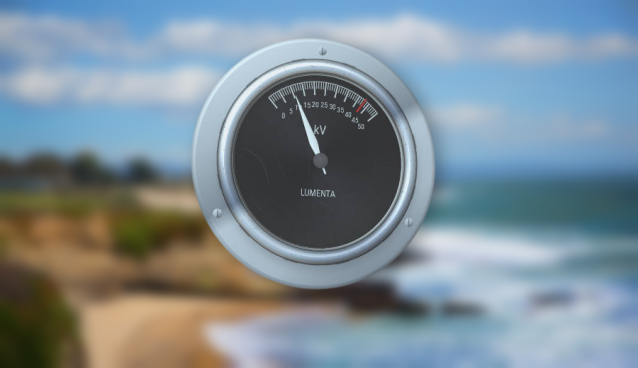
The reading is 10 kV
